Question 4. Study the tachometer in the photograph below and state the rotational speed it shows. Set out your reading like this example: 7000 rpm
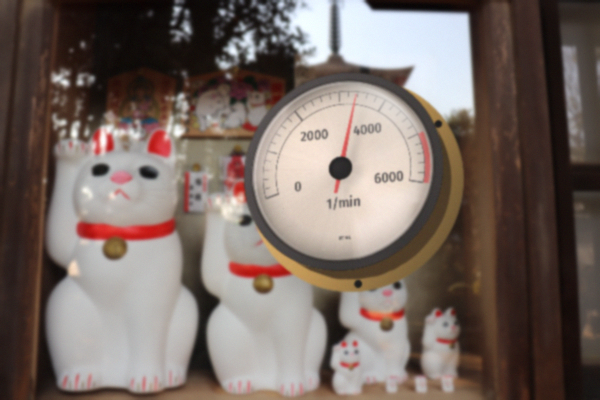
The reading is 3400 rpm
